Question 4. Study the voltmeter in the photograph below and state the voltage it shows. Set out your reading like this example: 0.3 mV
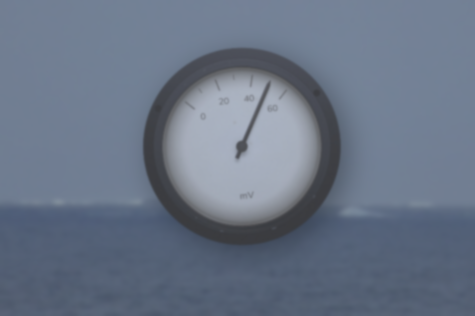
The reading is 50 mV
